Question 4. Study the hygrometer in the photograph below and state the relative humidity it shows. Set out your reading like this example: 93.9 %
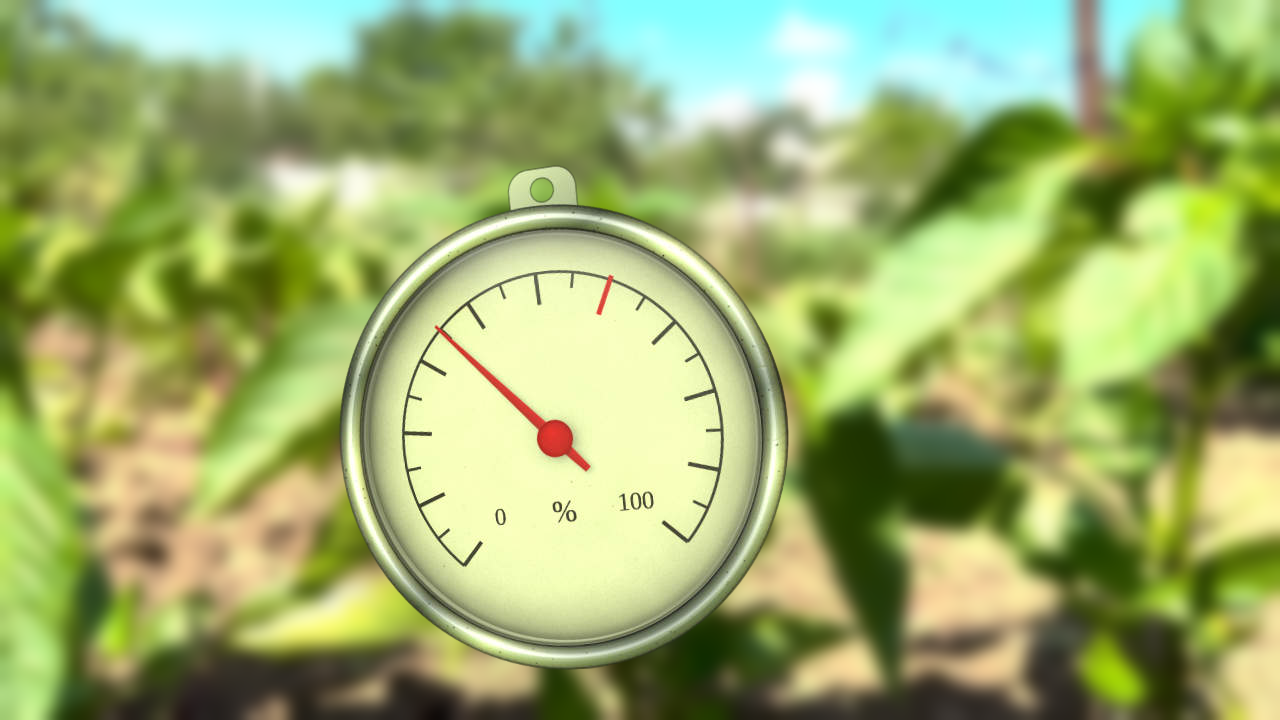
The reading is 35 %
